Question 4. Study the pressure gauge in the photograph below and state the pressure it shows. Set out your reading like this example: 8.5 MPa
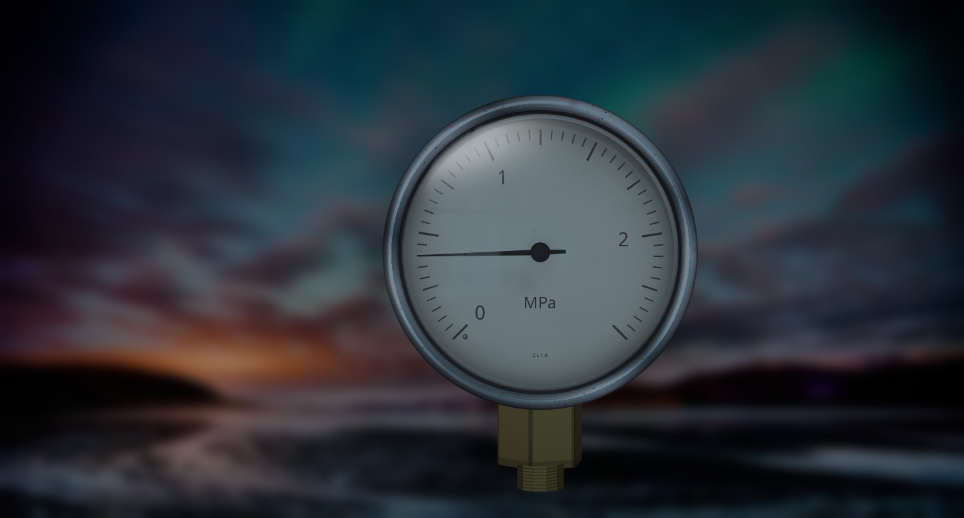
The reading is 0.4 MPa
